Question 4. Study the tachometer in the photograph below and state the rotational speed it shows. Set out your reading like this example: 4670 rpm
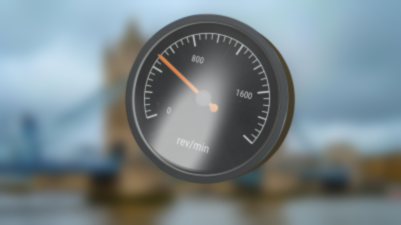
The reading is 500 rpm
